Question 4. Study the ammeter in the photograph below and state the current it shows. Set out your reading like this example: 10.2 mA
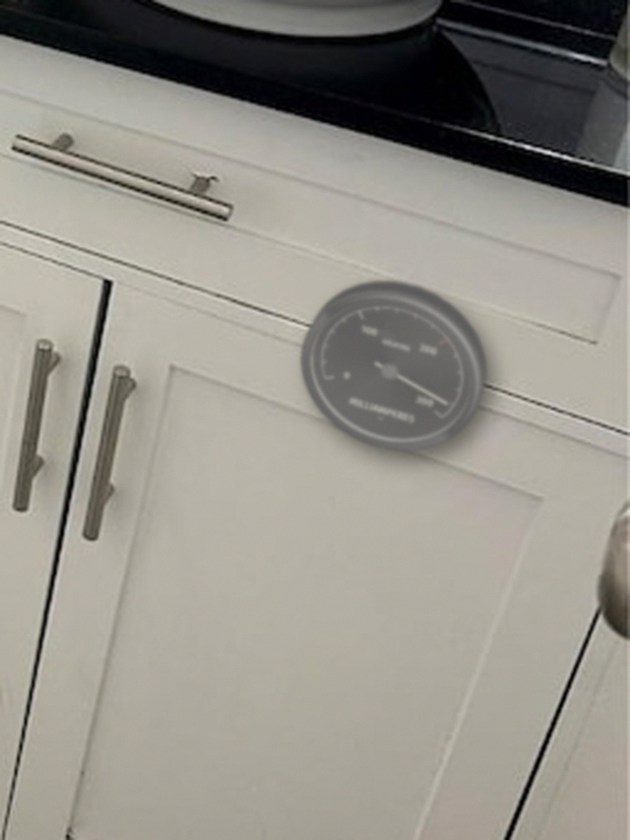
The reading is 280 mA
